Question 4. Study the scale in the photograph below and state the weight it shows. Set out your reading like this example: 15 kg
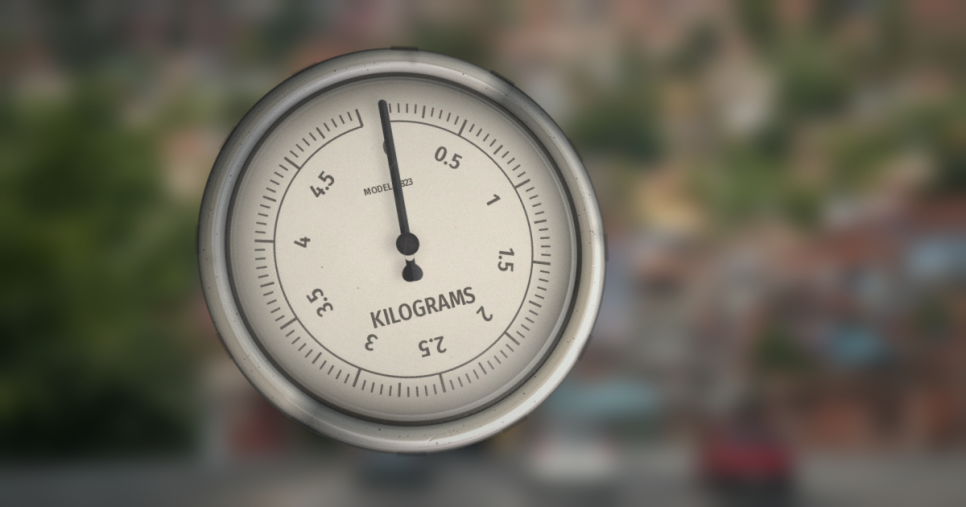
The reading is 0 kg
